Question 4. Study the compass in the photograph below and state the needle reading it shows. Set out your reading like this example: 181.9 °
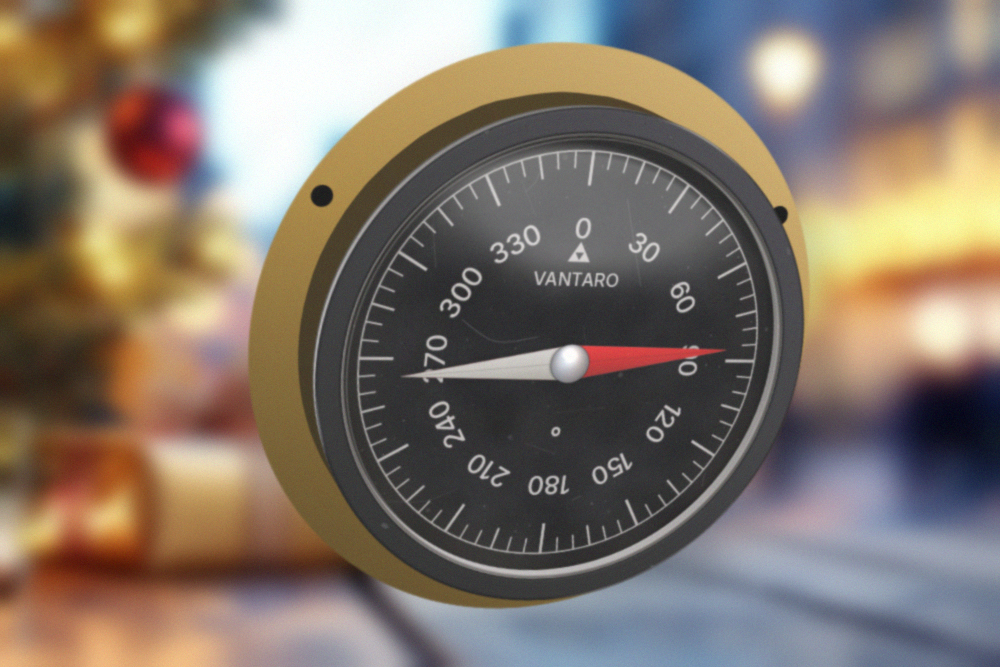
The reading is 85 °
